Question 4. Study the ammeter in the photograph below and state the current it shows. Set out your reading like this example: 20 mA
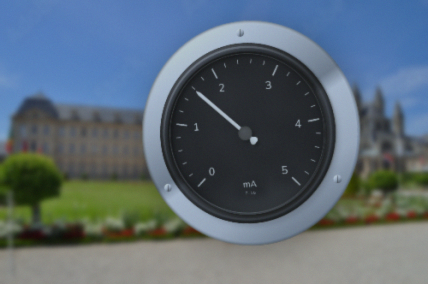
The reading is 1.6 mA
